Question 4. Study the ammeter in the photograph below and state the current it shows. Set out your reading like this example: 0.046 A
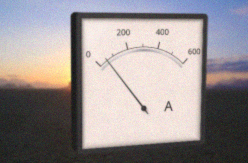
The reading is 50 A
